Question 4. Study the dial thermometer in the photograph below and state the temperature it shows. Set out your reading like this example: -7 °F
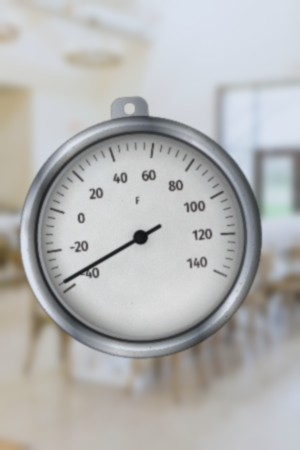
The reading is -36 °F
